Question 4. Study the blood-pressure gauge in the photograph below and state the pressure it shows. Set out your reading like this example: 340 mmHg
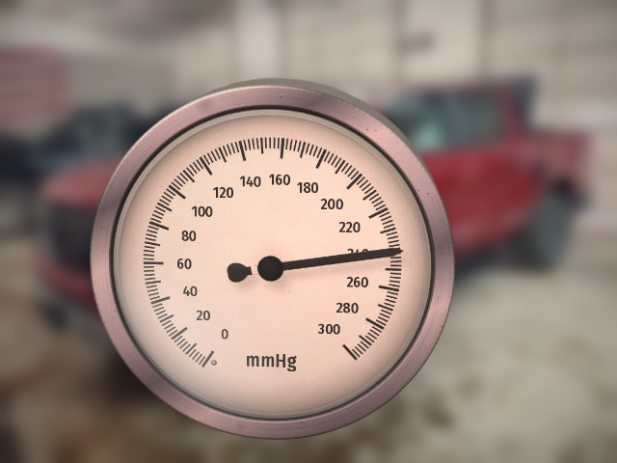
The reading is 240 mmHg
